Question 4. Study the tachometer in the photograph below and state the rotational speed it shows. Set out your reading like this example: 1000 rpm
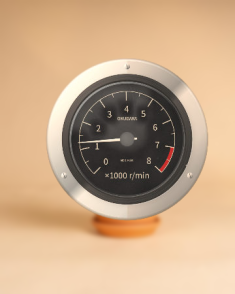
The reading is 1250 rpm
